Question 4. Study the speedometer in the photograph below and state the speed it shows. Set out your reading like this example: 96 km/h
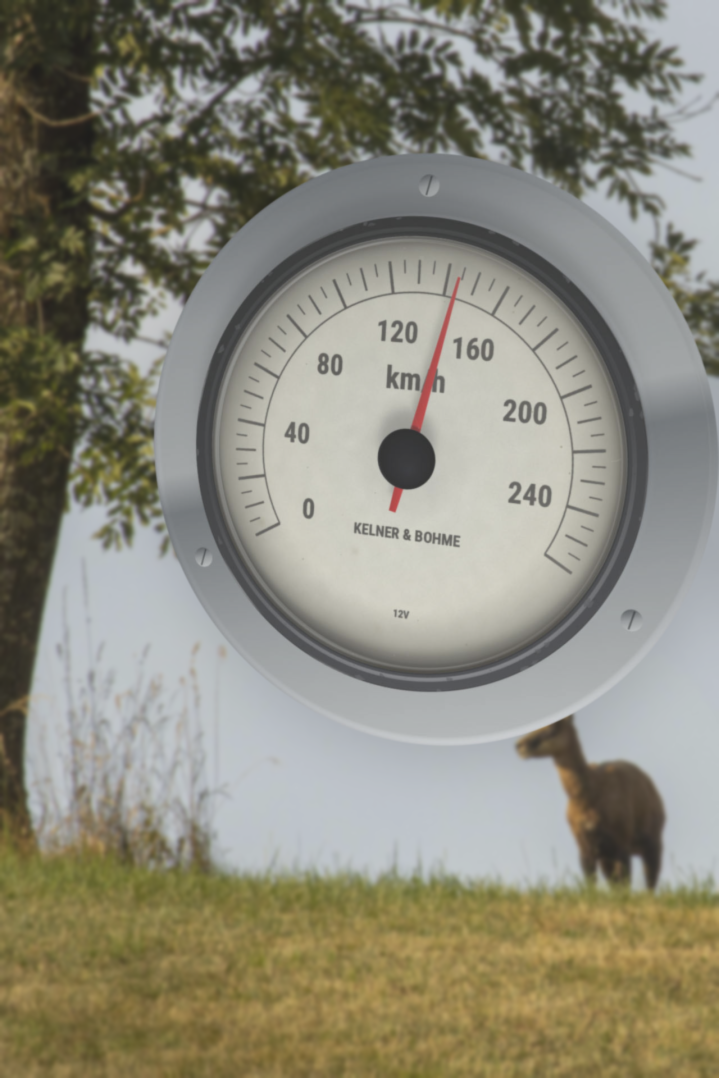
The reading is 145 km/h
